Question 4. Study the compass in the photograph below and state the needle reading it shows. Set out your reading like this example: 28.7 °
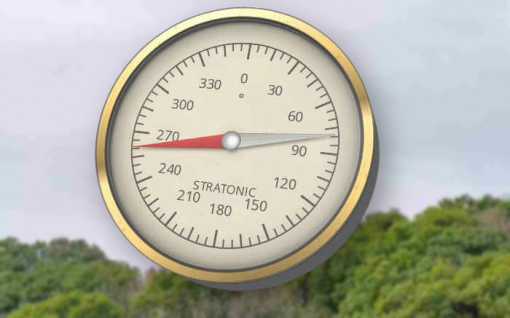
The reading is 260 °
